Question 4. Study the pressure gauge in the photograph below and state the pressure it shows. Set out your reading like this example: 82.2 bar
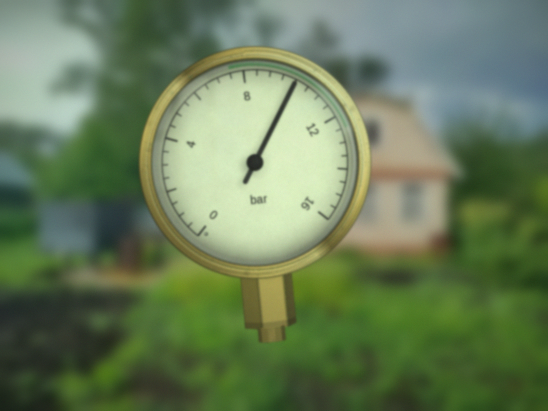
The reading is 10 bar
